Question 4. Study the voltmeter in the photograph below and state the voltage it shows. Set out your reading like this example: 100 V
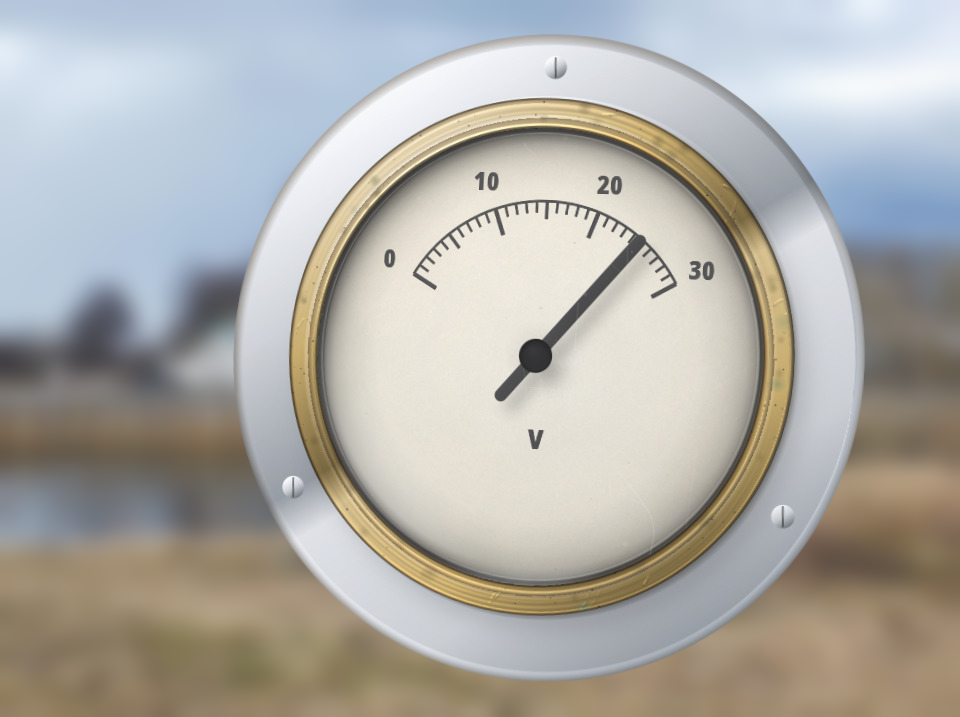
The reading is 25 V
